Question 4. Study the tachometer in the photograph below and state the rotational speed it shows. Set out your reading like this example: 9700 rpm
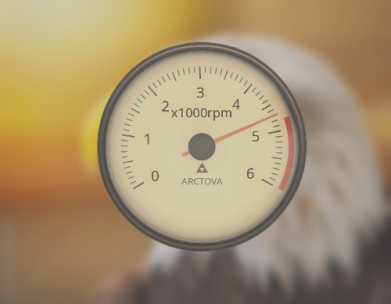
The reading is 4700 rpm
